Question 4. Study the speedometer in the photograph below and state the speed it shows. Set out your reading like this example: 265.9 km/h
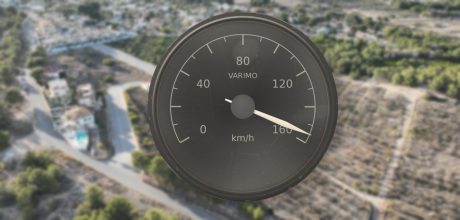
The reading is 155 km/h
